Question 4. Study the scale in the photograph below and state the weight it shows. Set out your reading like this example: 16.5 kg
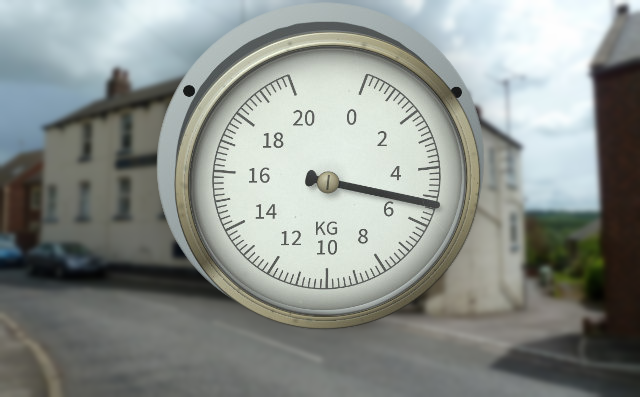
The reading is 5.2 kg
